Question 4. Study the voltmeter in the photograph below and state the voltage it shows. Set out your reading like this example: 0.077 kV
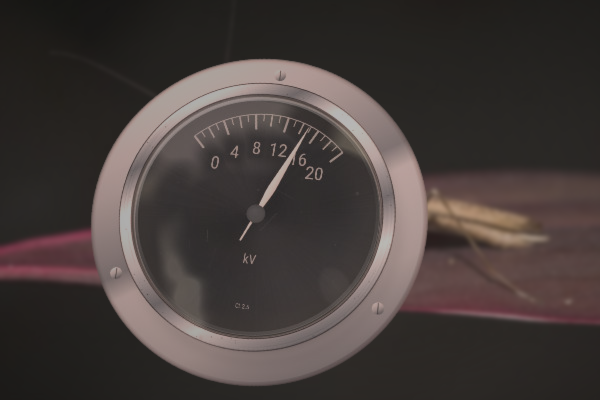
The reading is 15 kV
